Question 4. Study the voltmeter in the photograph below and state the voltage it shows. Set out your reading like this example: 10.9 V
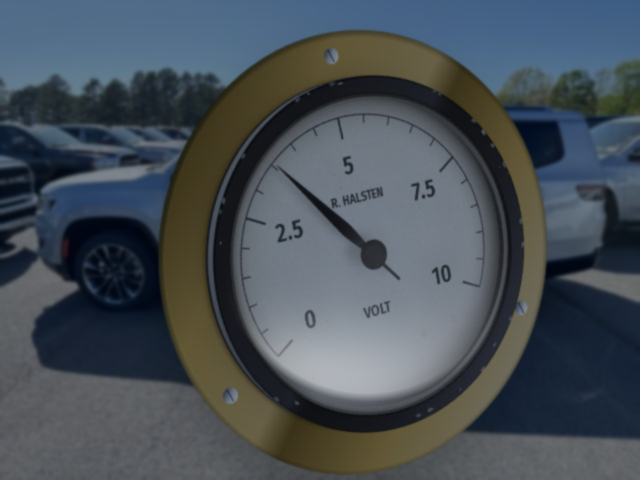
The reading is 3.5 V
